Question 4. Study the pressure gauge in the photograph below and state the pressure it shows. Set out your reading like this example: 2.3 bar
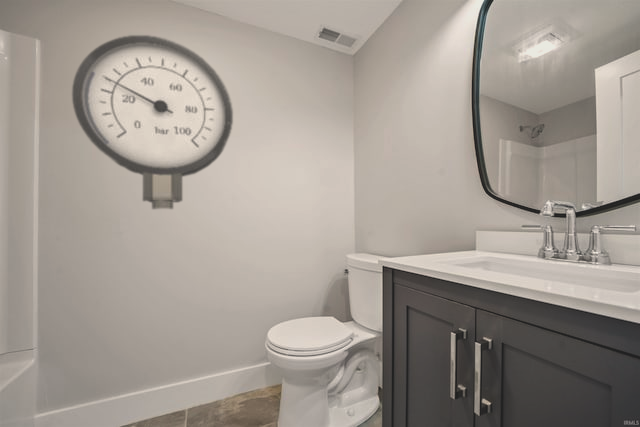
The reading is 25 bar
